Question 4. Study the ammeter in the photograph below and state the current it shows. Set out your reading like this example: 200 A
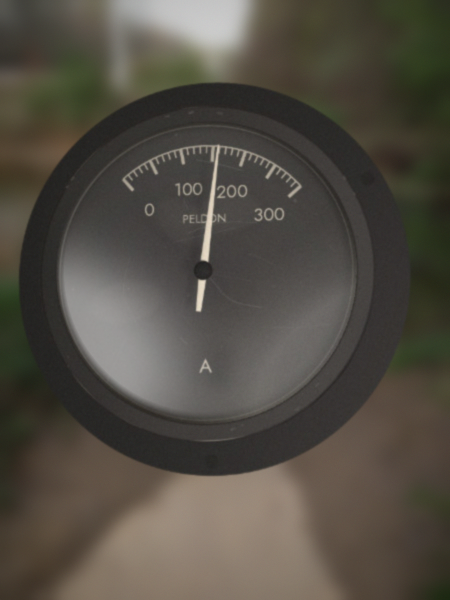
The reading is 160 A
